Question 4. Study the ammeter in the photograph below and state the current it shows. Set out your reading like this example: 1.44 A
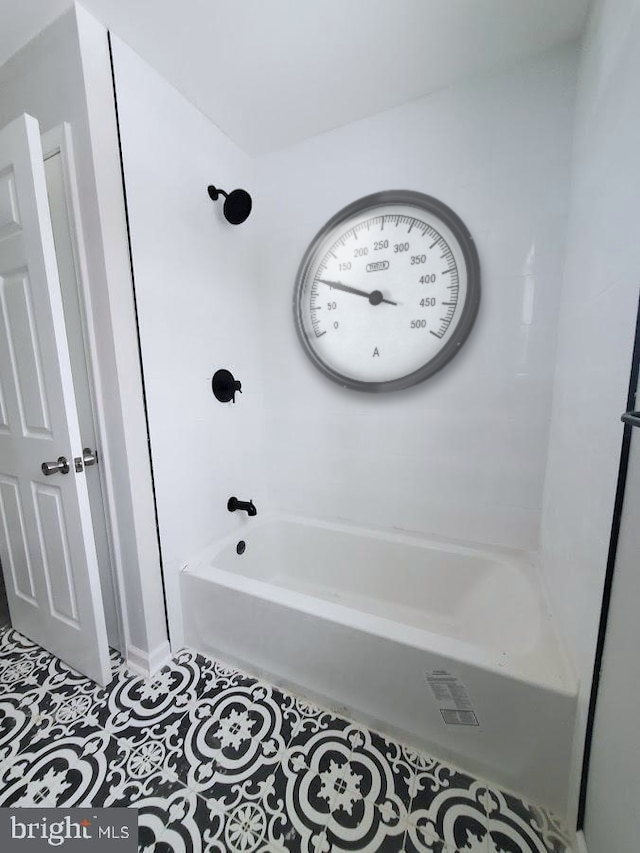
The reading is 100 A
